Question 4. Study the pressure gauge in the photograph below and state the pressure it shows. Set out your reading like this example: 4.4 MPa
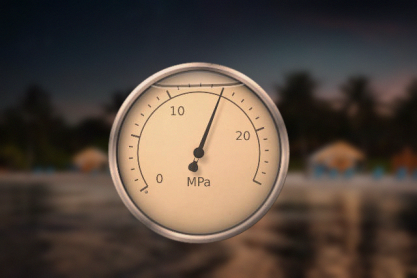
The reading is 15 MPa
